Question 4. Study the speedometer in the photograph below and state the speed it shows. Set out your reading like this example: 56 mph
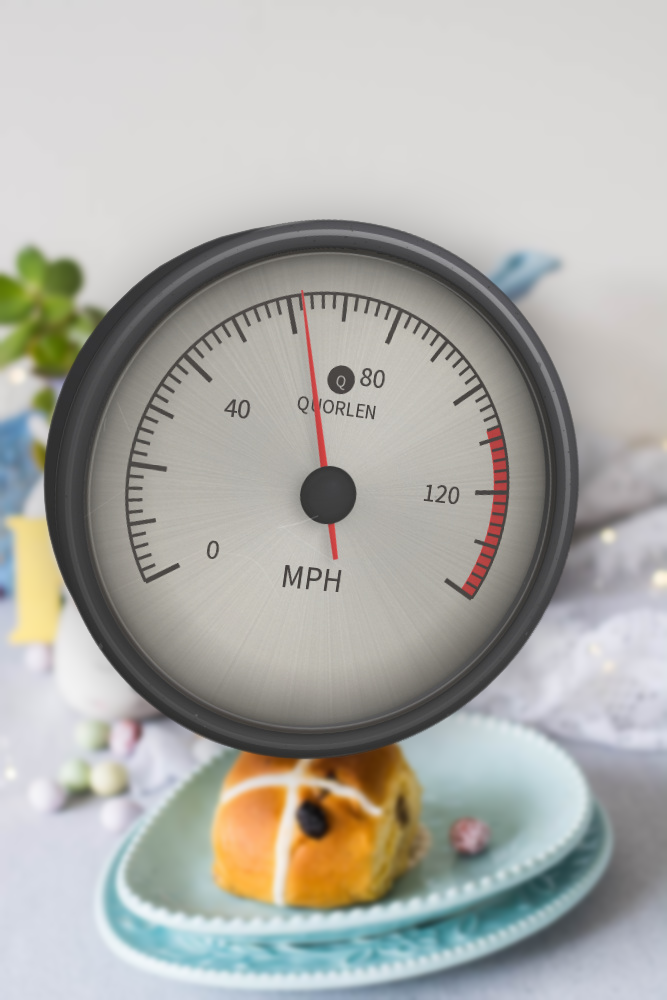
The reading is 62 mph
